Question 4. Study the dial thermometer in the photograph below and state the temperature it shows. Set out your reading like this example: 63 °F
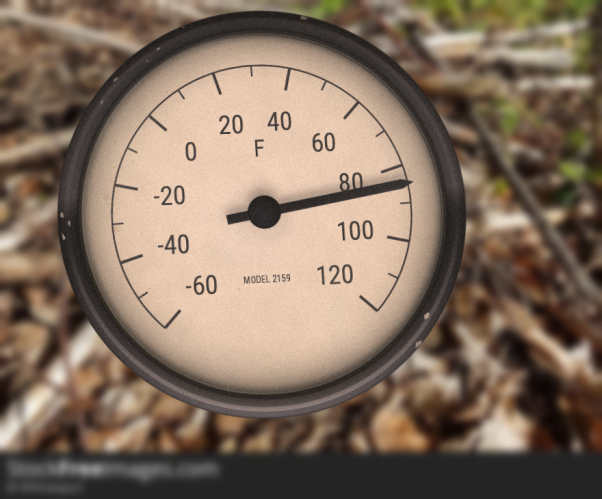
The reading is 85 °F
